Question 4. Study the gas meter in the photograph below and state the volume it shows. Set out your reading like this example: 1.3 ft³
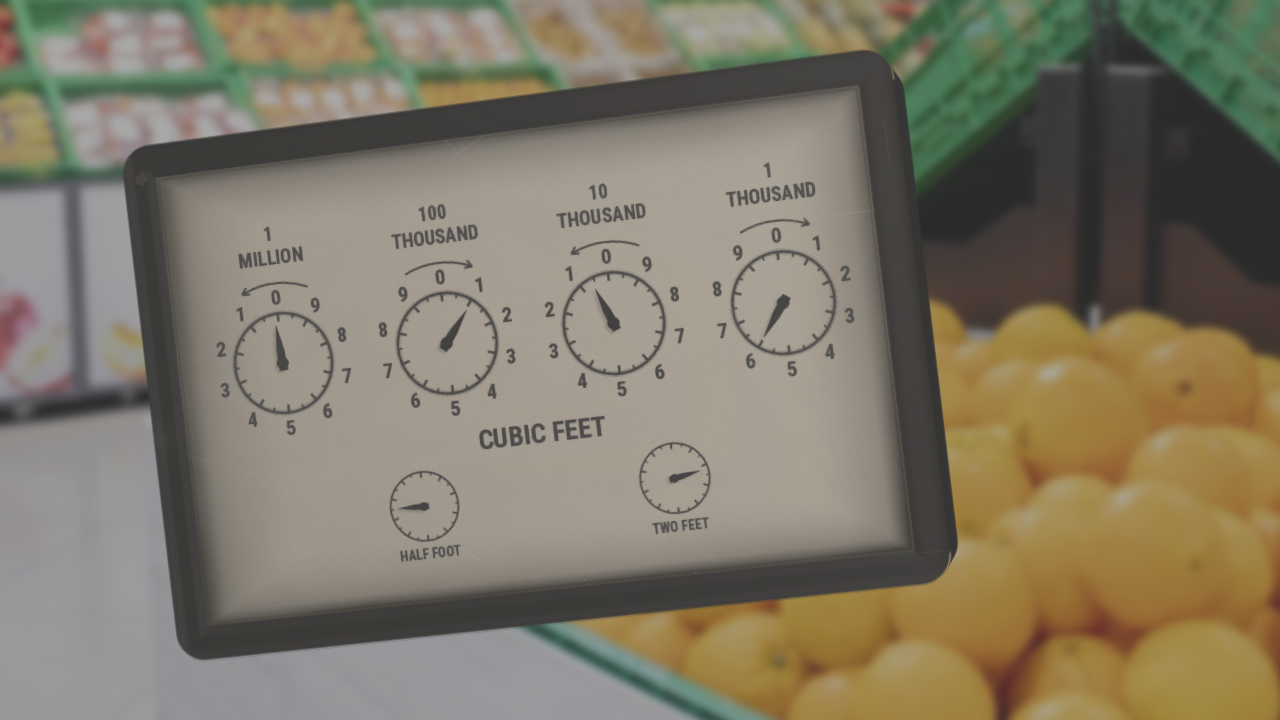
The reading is 10600 ft³
